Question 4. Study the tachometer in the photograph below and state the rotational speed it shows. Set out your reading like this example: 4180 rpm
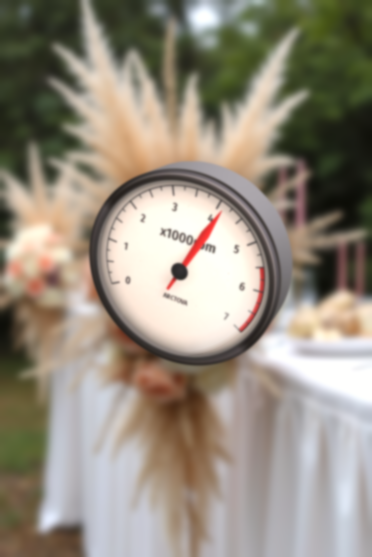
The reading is 4125 rpm
